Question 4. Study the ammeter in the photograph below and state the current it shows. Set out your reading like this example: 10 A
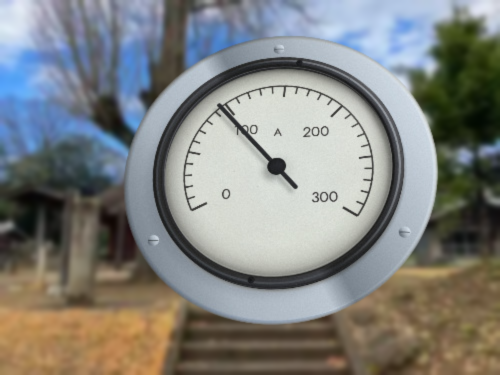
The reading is 95 A
